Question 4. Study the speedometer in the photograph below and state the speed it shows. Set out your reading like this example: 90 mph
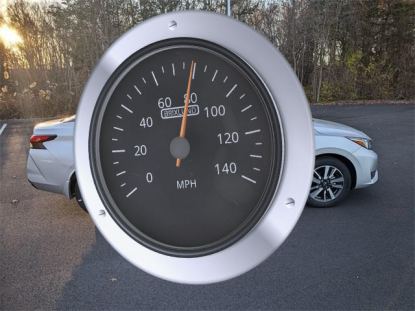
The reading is 80 mph
